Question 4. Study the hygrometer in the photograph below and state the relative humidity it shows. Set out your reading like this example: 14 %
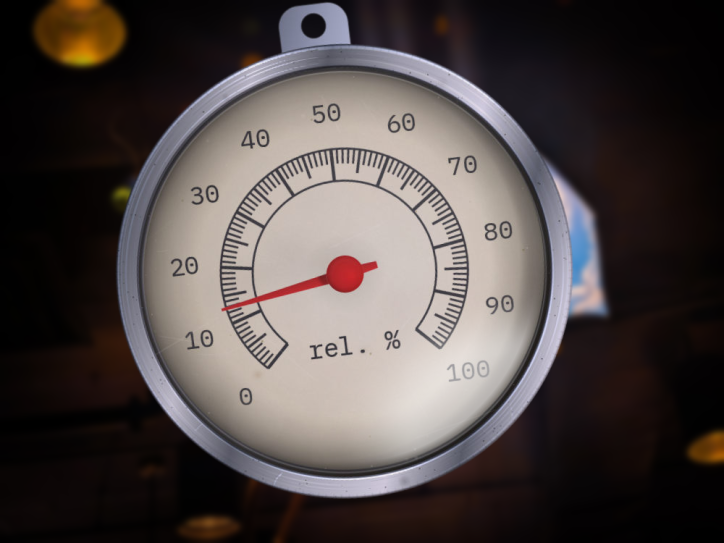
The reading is 13 %
